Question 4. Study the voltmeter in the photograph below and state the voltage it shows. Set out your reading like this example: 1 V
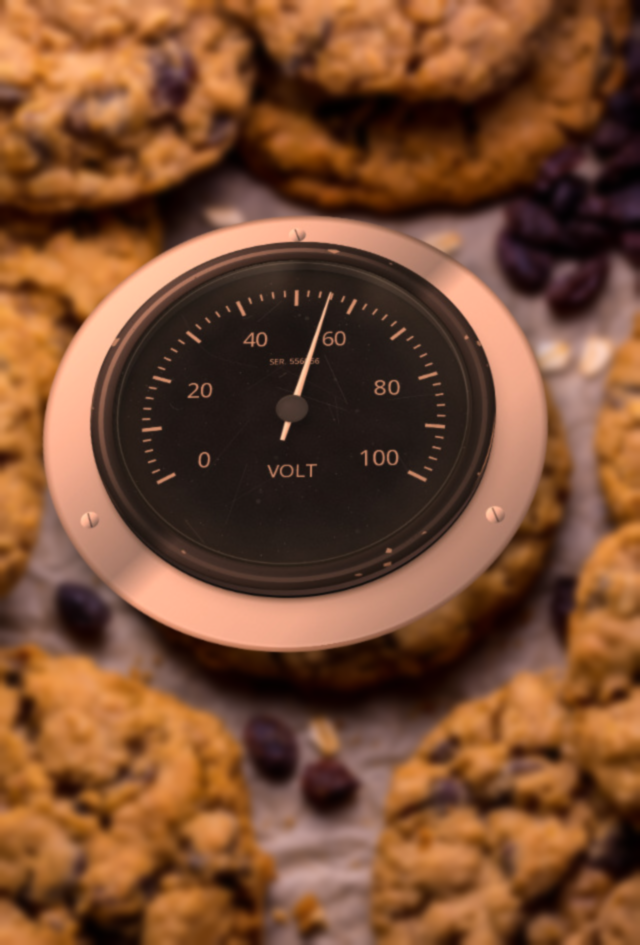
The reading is 56 V
